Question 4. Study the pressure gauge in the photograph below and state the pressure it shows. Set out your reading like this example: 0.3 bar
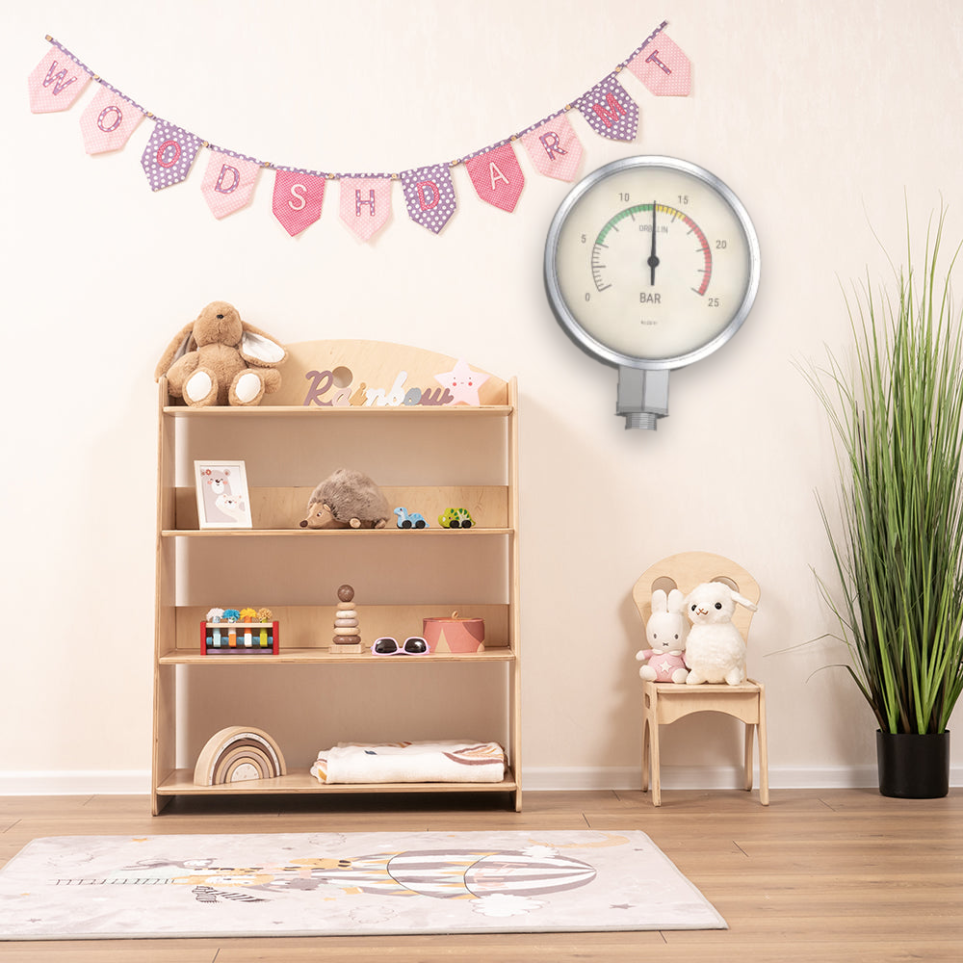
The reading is 12.5 bar
